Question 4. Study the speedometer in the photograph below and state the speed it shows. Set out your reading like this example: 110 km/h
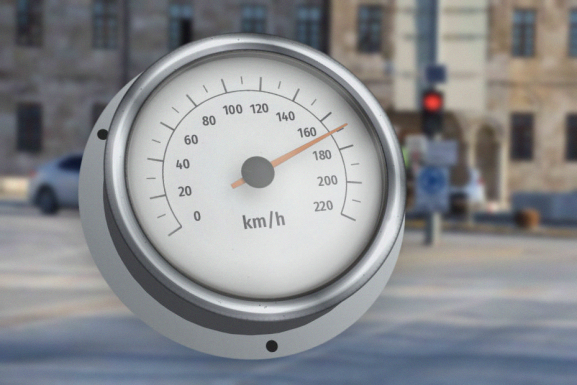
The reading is 170 km/h
